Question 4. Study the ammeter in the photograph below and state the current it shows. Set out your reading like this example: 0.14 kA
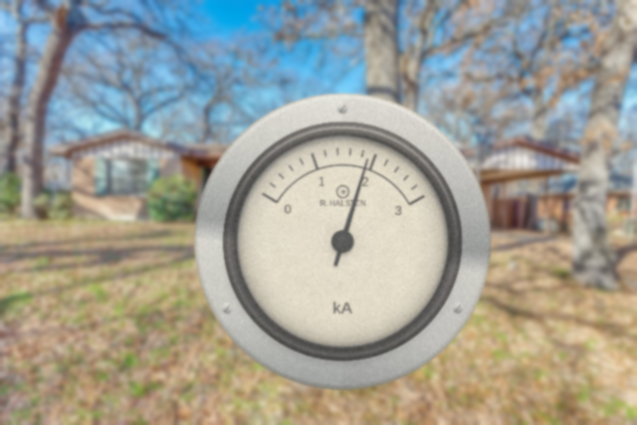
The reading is 1.9 kA
